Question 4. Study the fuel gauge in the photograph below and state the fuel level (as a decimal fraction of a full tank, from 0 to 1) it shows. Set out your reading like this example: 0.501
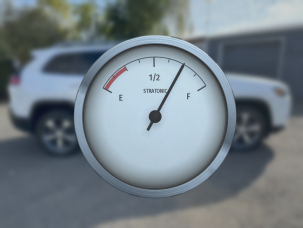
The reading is 0.75
